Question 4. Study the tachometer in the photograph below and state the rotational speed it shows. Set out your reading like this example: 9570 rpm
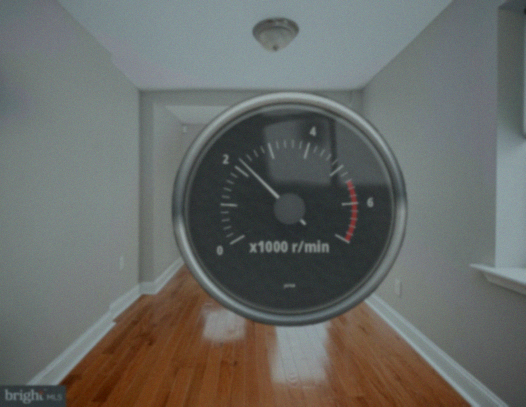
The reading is 2200 rpm
